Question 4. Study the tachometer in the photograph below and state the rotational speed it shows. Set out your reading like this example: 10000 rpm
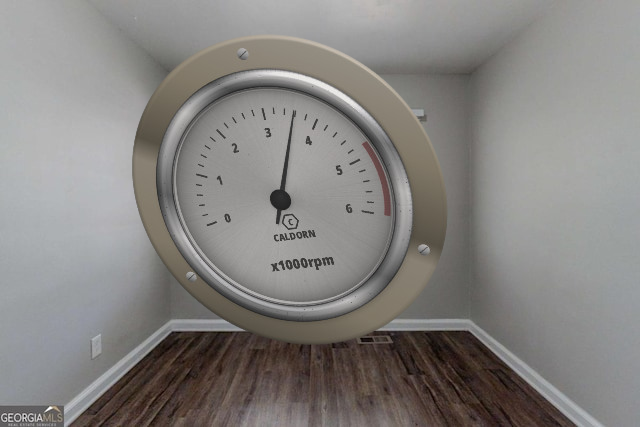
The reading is 3600 rpm
